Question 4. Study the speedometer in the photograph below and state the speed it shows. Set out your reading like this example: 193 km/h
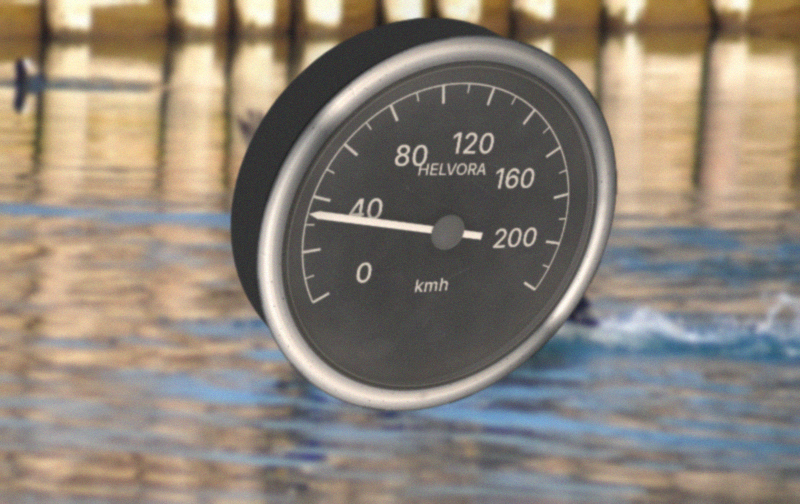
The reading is 35 km/h
